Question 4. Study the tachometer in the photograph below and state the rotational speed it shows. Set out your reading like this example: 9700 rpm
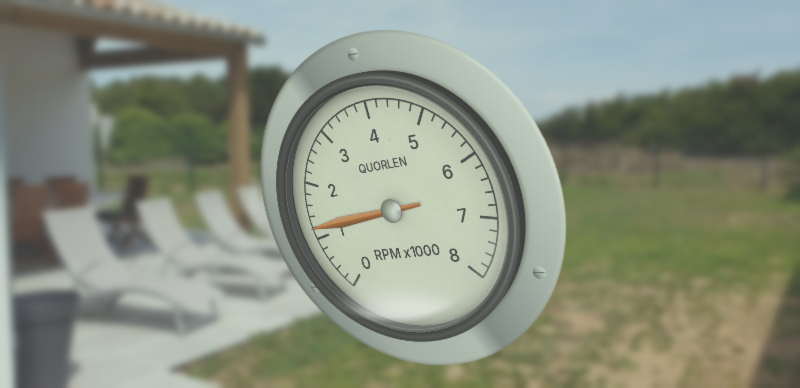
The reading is 1200 rpm
